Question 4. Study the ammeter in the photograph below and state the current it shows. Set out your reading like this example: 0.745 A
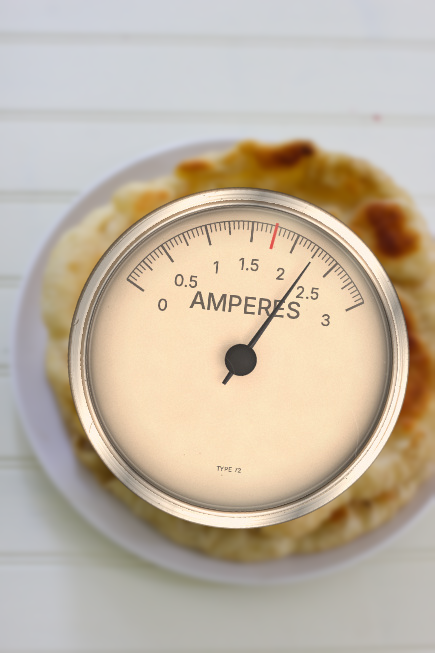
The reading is 2.25 A
